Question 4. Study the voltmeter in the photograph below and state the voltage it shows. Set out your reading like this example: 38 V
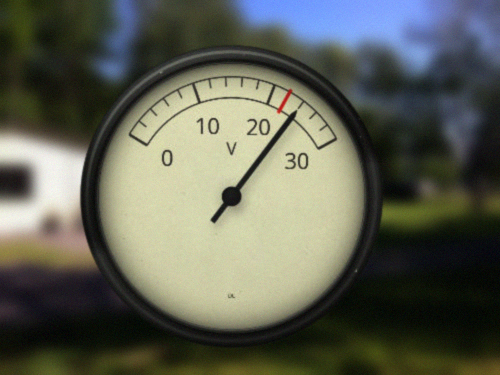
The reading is 24 V
